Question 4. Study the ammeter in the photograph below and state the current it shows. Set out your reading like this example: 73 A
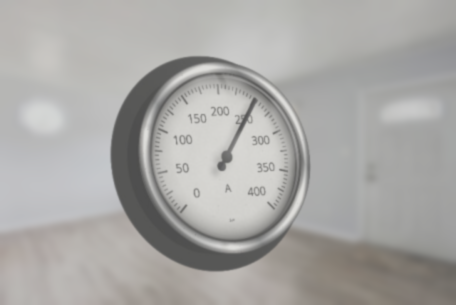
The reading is 250 A
